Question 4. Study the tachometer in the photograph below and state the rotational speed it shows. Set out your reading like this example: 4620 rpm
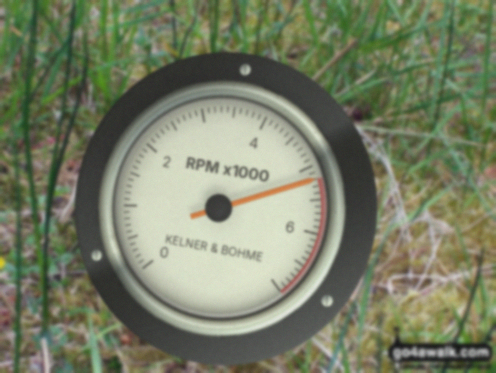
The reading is 5200 rpm
